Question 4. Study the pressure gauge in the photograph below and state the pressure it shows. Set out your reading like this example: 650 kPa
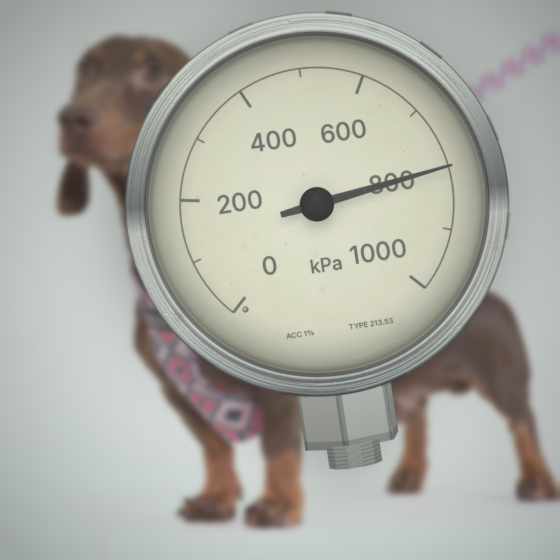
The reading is 800 kPa
